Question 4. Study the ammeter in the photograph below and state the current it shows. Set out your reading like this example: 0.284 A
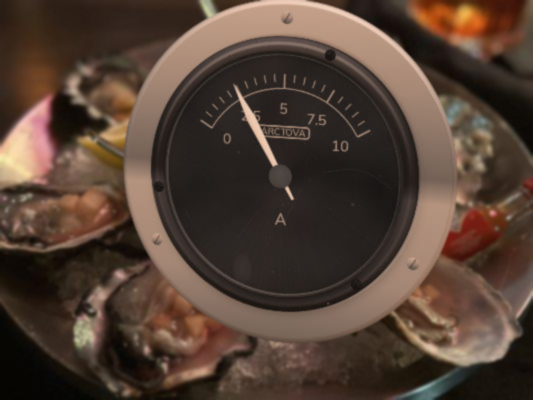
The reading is 2.5 A
